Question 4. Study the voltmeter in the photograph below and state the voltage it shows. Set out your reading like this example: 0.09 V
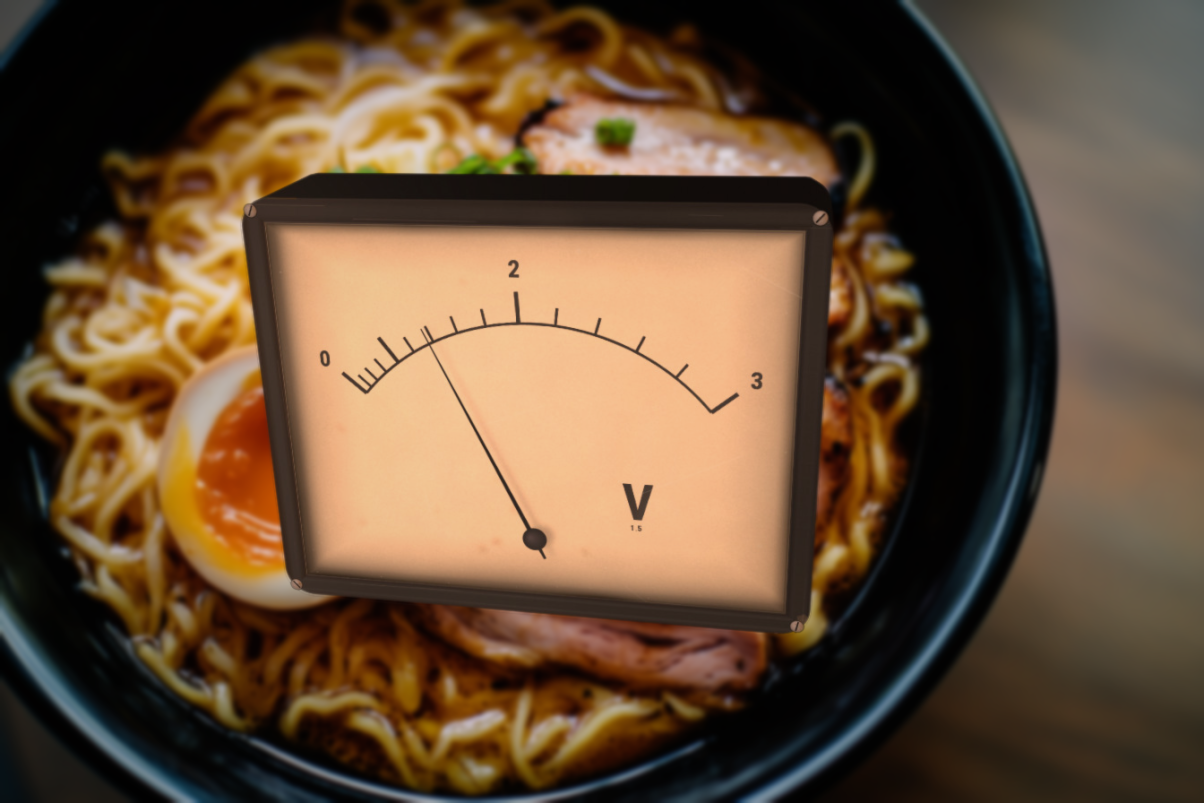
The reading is 1.4 V
